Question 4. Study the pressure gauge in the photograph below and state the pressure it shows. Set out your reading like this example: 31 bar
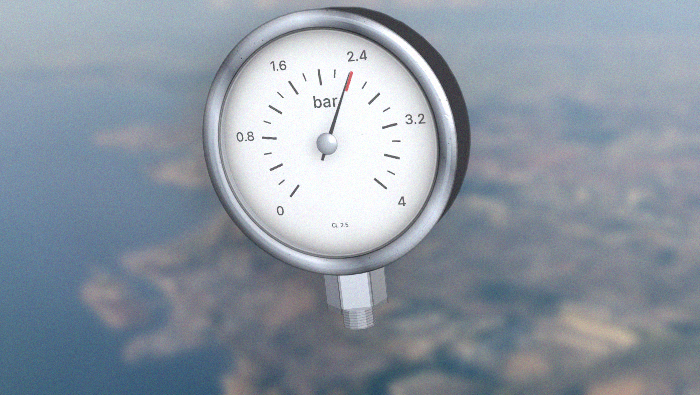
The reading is 2.4 bar
